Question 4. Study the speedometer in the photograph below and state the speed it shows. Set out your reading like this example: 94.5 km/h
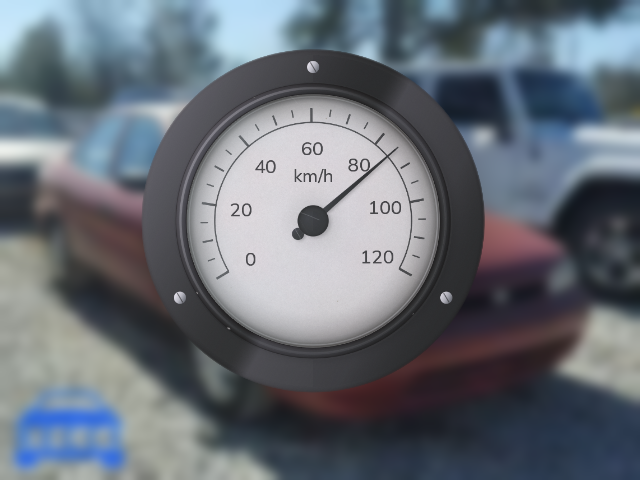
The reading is 85 km/h
